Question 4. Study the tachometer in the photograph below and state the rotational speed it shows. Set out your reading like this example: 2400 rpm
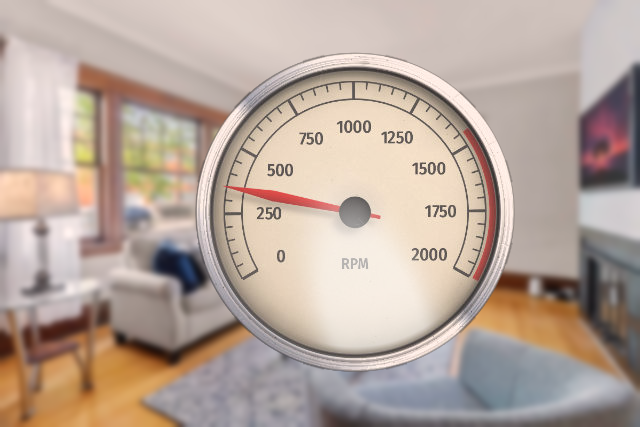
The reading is 350 rpm
